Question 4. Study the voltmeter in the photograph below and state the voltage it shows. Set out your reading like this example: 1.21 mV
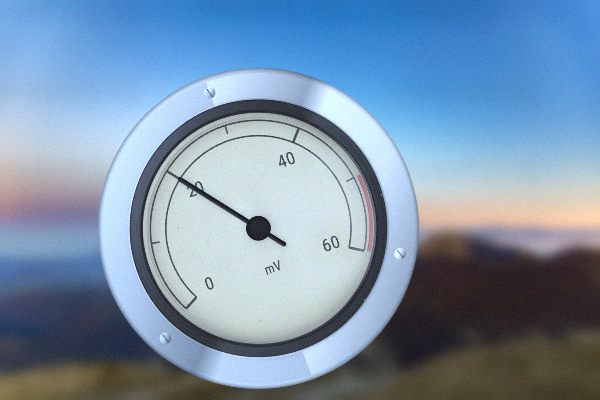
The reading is 20 mV
